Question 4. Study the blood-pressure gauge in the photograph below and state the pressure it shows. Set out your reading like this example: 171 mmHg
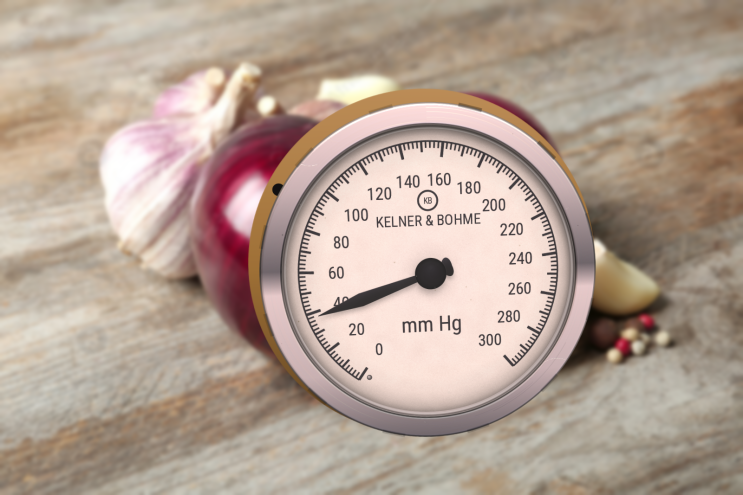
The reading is 38 mmHg
